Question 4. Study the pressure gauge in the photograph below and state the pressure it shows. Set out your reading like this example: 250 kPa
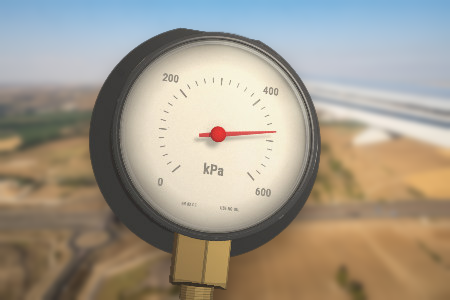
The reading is 480 kPa
